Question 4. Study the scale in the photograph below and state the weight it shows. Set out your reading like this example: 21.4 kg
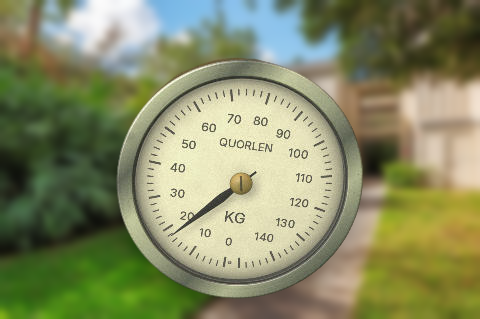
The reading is 18 kg
